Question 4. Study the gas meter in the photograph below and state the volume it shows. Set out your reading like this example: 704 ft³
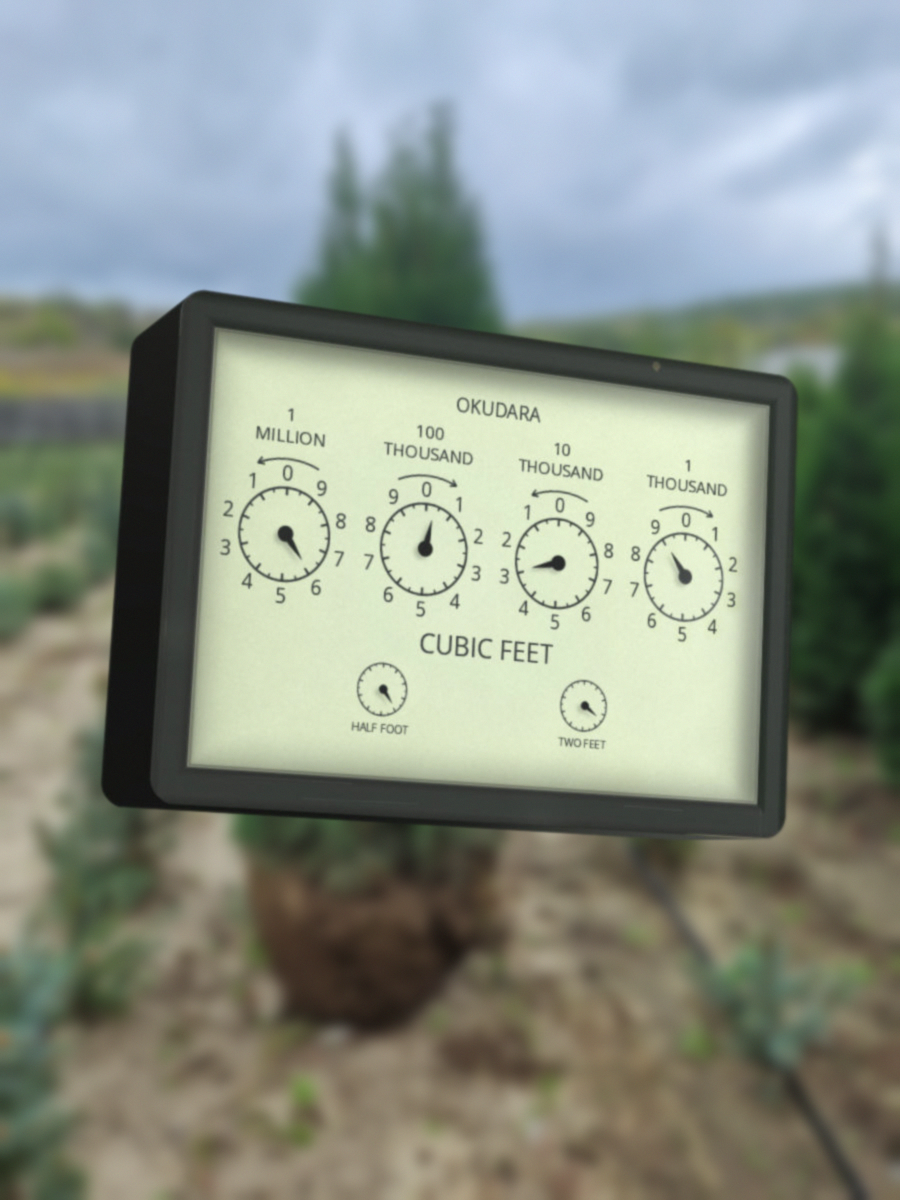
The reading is 602900 ft³
